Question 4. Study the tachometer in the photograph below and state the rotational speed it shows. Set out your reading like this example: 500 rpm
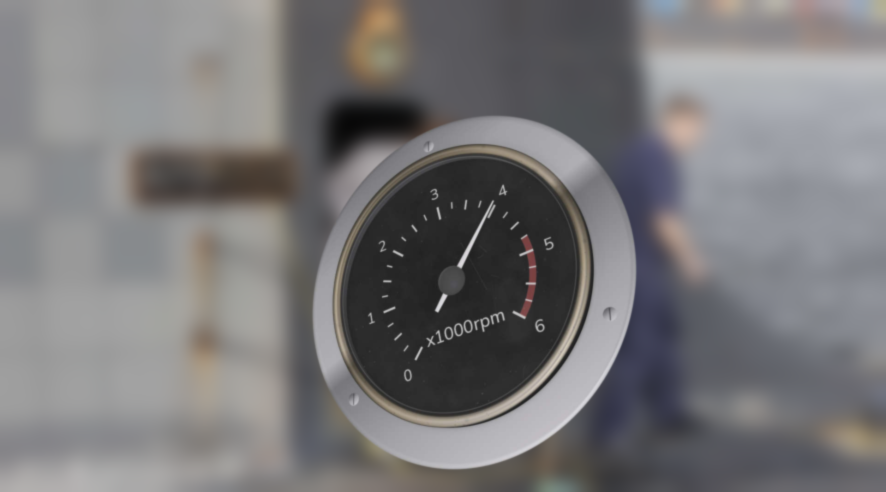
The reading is 4000 rpm
